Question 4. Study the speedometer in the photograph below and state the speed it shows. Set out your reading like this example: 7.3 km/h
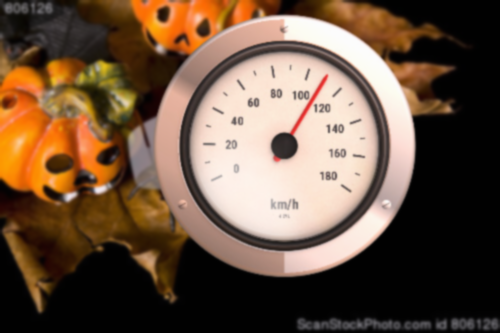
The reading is 110 km/h
